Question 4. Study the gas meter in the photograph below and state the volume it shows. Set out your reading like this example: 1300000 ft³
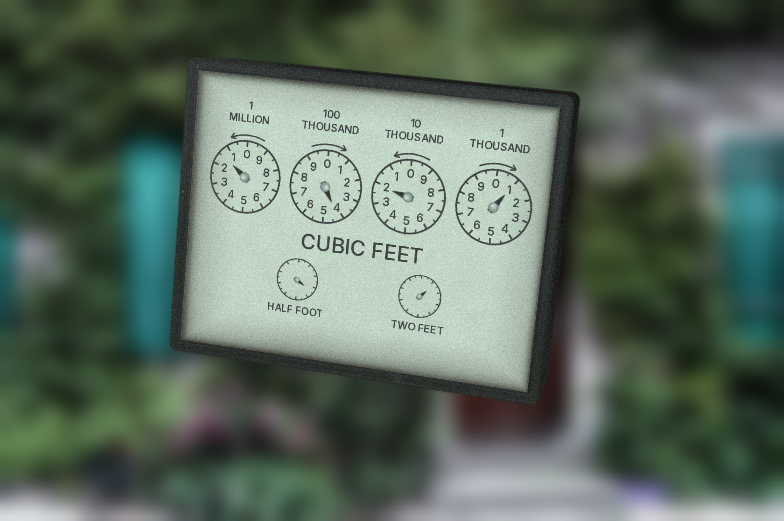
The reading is 142100 ft³
